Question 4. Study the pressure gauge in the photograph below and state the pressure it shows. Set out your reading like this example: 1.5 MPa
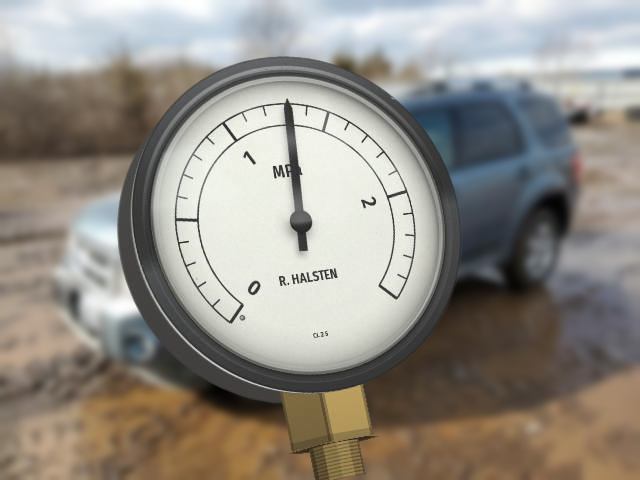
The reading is 1.3 MPa
